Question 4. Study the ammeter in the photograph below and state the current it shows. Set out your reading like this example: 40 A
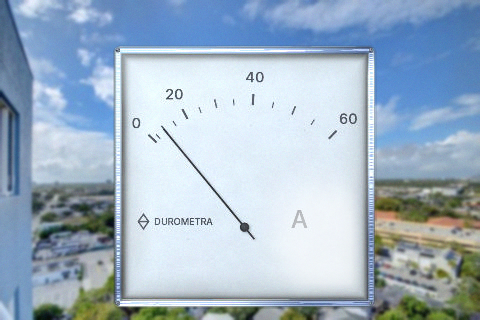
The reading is 10 A
